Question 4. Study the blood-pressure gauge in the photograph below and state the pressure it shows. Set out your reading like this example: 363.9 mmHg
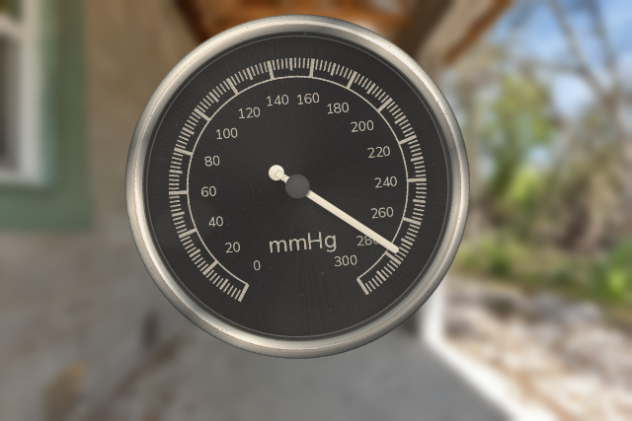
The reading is 276 mmHg
